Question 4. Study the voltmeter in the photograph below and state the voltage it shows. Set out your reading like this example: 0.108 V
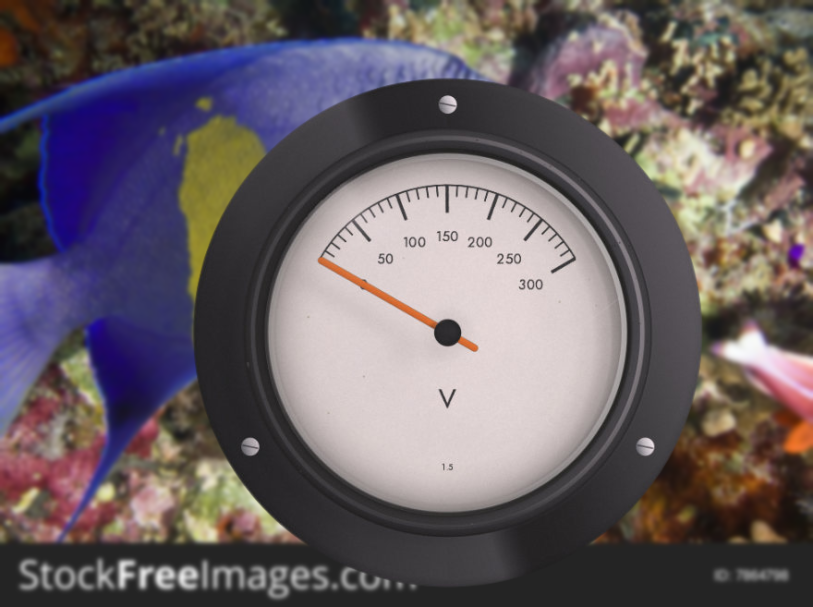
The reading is 0 V
